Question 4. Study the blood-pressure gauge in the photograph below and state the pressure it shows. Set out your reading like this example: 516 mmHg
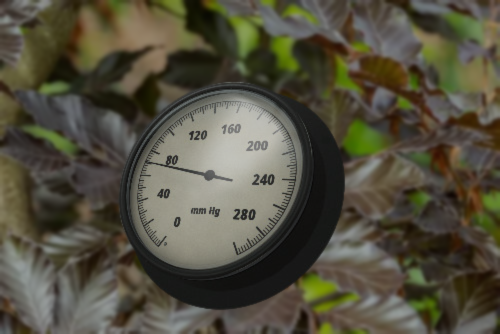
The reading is 70 mmHg
